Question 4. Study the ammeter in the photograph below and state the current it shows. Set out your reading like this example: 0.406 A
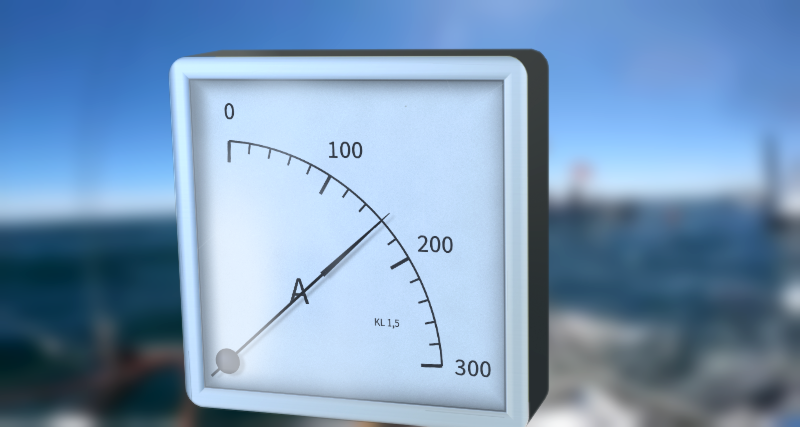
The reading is 160 A
